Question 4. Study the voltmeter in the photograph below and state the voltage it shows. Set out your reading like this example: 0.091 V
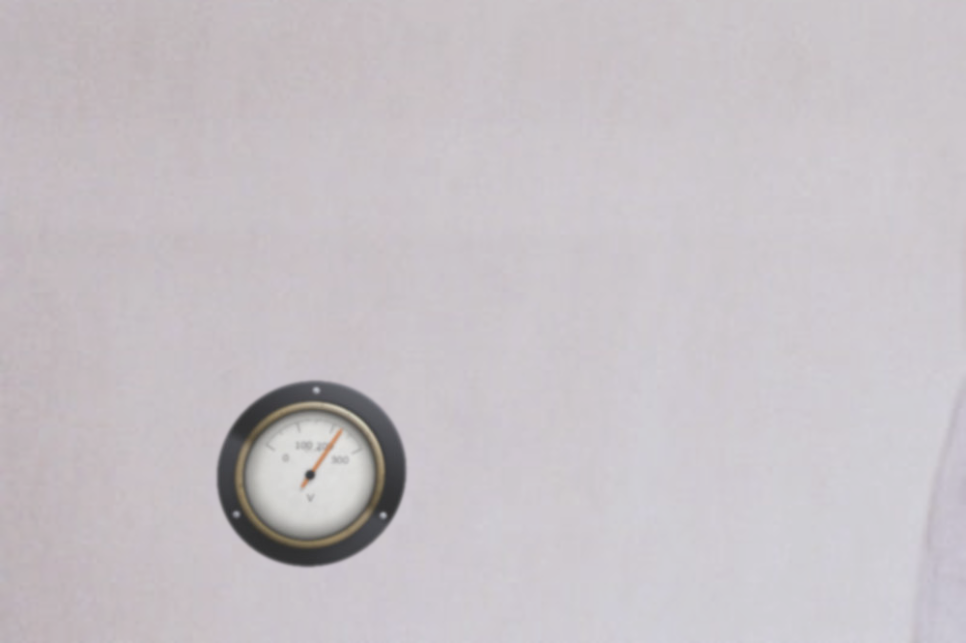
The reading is 225 V
